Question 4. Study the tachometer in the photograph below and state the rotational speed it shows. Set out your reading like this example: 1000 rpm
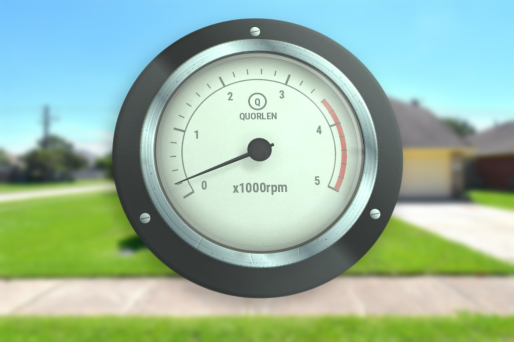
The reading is 200 rpm
